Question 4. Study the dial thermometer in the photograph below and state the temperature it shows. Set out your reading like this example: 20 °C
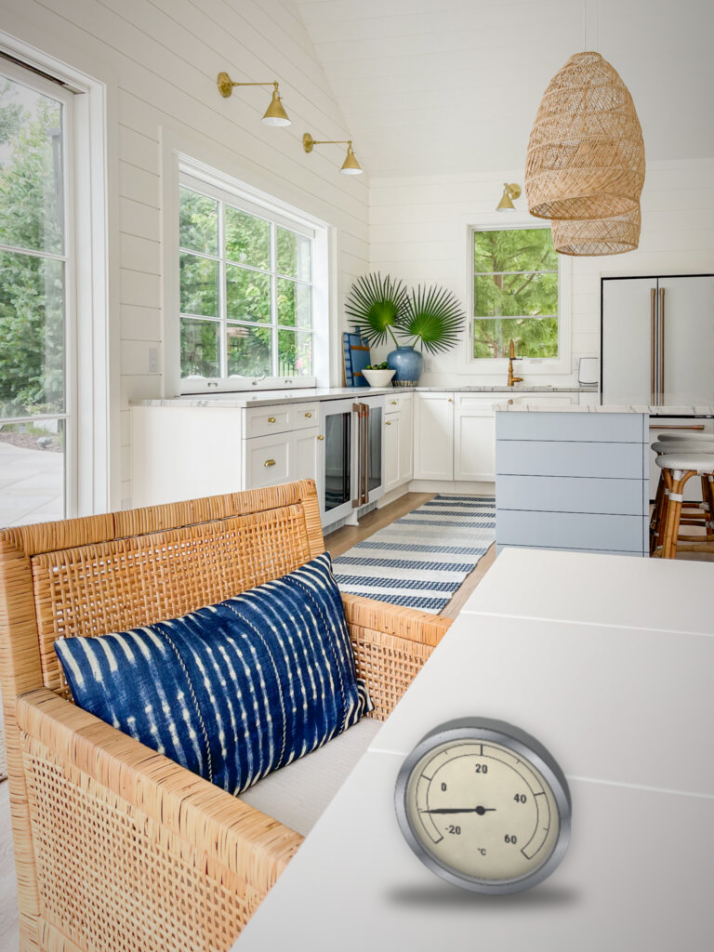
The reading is -10 °C
